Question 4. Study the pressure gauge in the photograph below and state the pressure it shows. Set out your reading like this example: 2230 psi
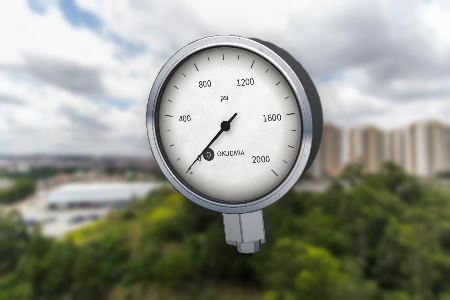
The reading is 0 psi
